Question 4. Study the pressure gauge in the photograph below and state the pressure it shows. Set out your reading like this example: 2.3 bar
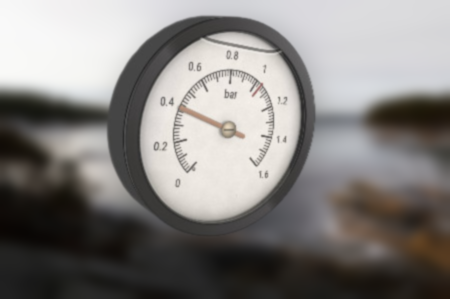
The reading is 0.4 bar
